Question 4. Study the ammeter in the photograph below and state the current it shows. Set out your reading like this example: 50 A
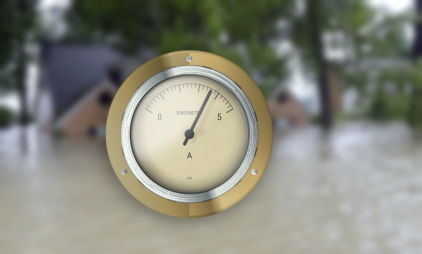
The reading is 3.6 A
